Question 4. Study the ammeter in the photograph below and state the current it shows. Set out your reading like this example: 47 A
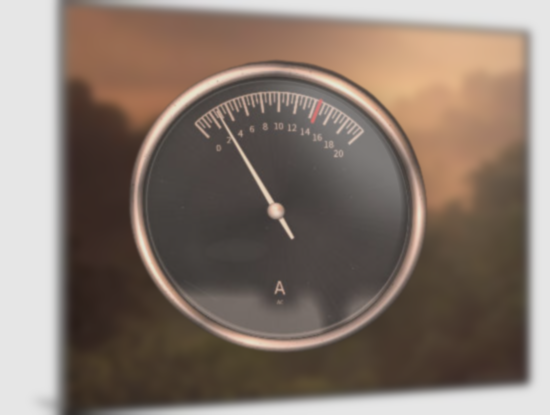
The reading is 3 A
